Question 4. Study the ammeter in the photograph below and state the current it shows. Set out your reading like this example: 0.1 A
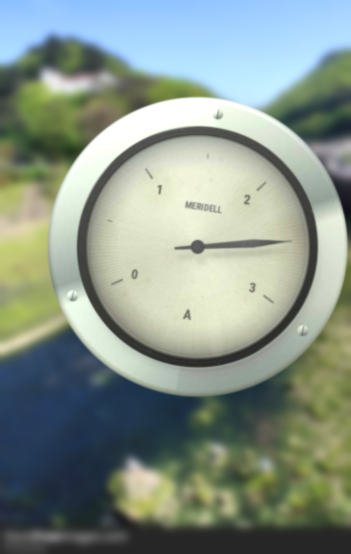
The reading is 2.5 A
